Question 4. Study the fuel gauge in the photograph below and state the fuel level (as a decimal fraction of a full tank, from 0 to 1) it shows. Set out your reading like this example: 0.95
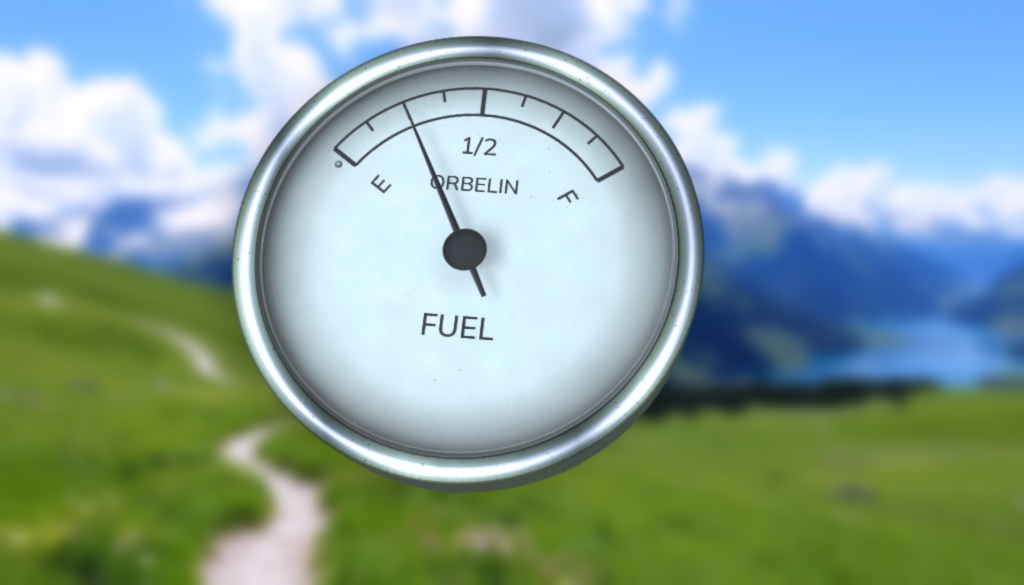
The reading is 0.25
